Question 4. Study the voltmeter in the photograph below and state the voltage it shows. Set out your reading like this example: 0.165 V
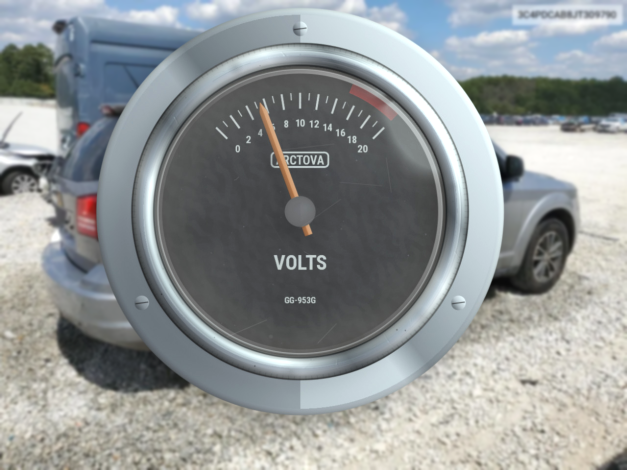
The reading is 5.5 V
